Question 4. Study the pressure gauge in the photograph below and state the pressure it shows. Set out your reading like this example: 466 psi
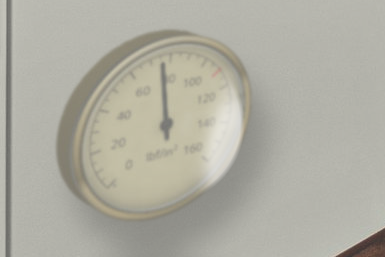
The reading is 75 psi
